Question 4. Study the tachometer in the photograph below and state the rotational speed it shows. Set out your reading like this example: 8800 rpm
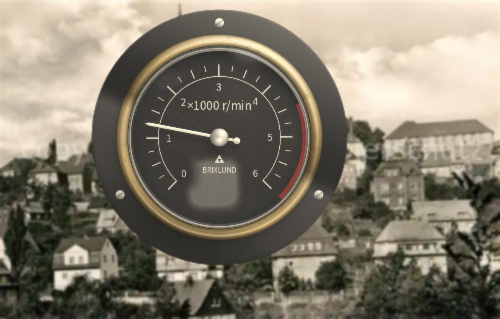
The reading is 1250 rpm
